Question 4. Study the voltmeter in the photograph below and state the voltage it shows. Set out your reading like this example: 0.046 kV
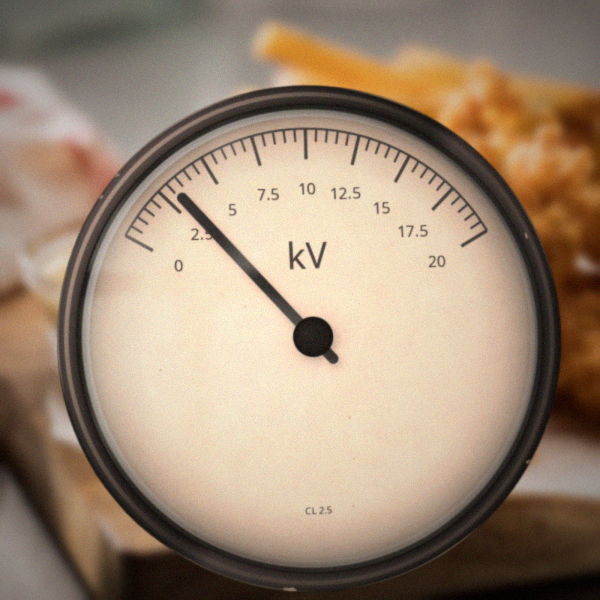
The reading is 3 kV
